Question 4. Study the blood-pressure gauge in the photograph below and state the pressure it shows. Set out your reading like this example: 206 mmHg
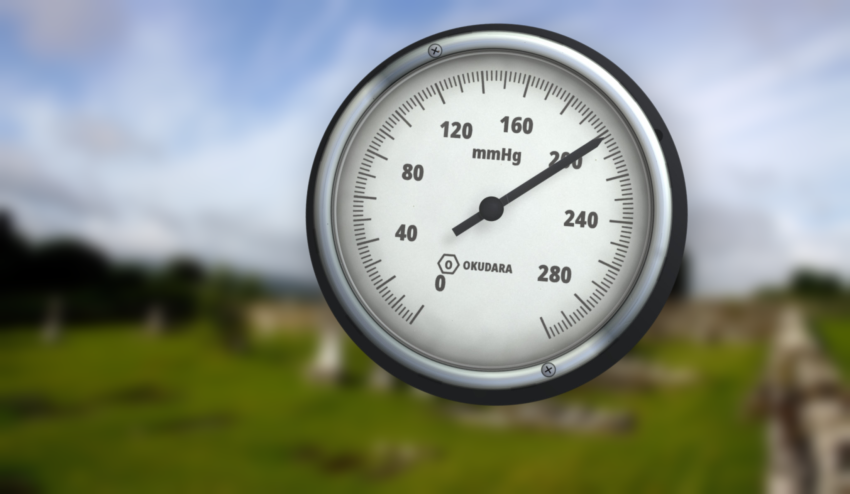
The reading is 202 mmHg
